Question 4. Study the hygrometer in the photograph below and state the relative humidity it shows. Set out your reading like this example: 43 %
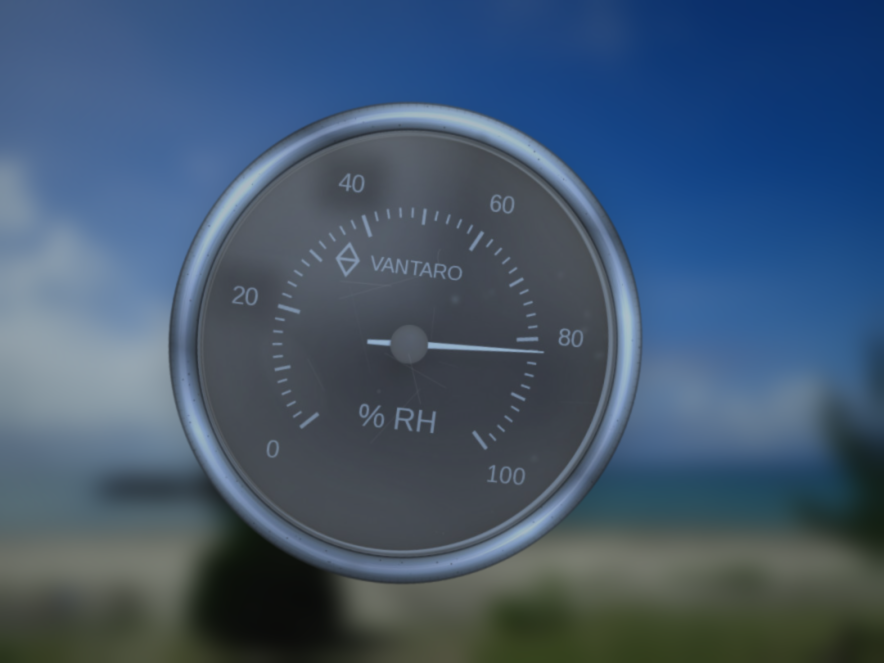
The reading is 82 %
